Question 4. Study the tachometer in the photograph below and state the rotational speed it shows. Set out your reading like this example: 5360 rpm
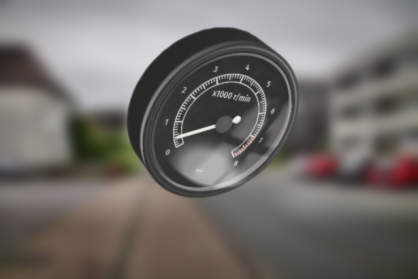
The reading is 500 rpm
